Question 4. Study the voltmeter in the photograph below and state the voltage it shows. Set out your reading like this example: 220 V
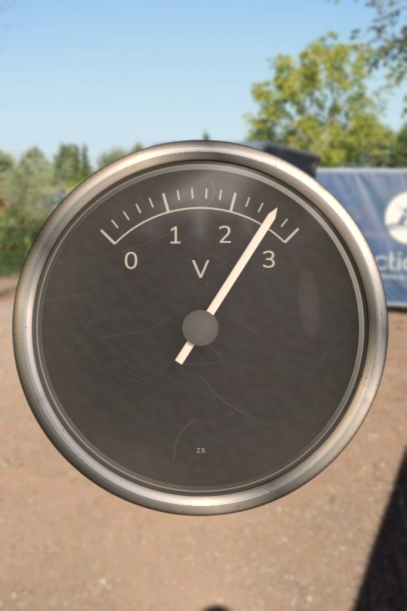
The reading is 2.6 V
